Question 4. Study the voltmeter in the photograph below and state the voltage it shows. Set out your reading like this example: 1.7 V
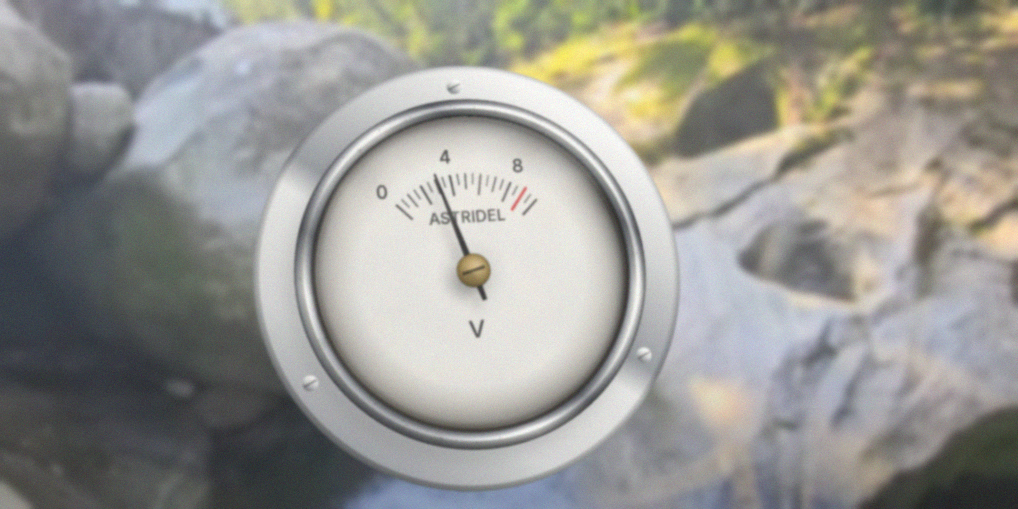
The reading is 3 V
